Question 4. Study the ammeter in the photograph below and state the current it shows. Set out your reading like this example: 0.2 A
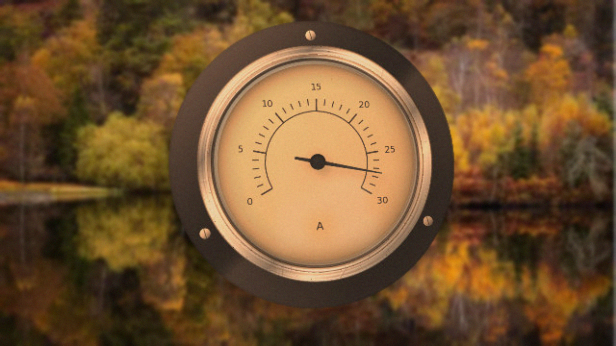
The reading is 27.5 A
